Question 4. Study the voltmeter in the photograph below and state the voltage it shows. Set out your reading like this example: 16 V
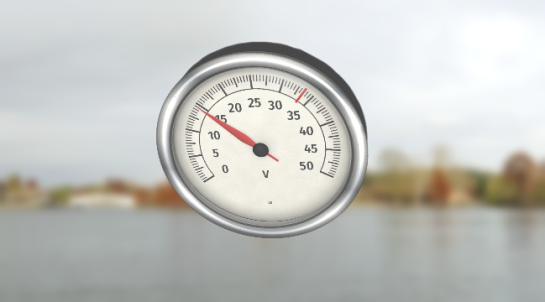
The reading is 15 V
